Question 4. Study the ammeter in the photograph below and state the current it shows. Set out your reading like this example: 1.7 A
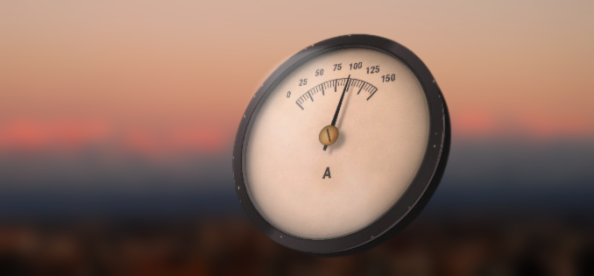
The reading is 100 A
